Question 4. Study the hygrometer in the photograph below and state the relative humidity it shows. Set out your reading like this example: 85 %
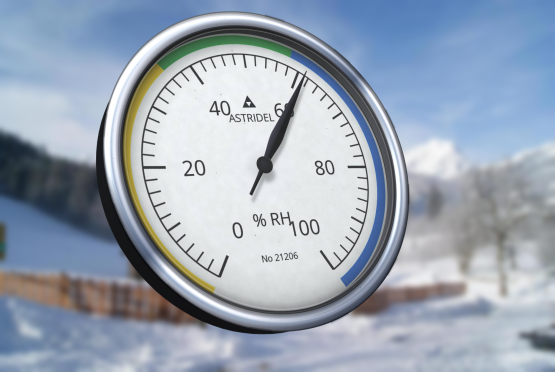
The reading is 61 %
